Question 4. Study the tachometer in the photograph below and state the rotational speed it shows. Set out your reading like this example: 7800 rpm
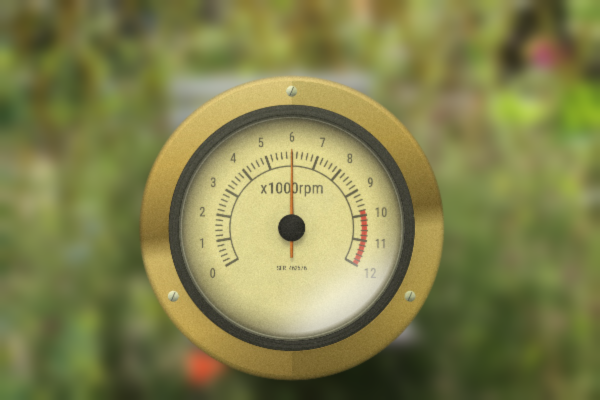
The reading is 6000 rpm
